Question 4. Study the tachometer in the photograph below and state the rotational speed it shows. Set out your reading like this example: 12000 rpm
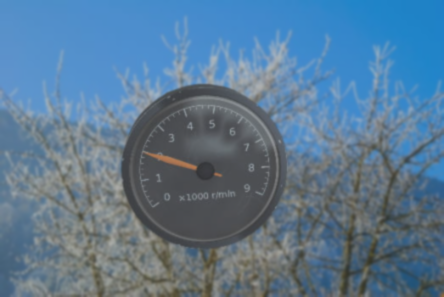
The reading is 2000 rpm
